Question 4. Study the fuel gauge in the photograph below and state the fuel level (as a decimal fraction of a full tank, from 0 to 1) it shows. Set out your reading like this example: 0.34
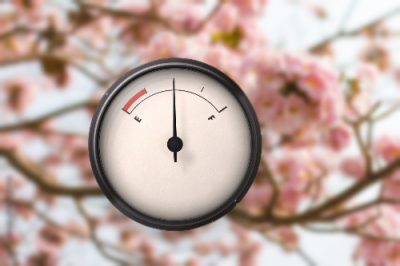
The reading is 0.5
